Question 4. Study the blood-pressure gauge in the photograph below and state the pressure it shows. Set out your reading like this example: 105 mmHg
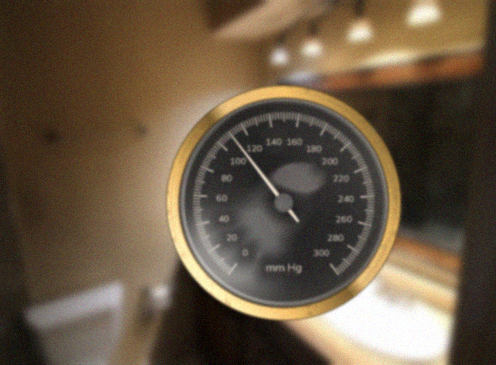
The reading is 110 mmHg
